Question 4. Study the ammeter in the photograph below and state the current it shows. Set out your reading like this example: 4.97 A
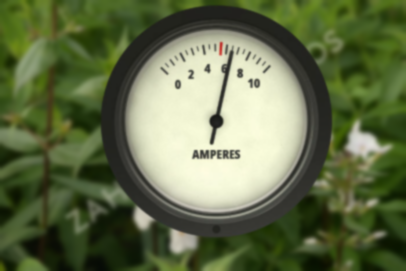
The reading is 6.5 A
